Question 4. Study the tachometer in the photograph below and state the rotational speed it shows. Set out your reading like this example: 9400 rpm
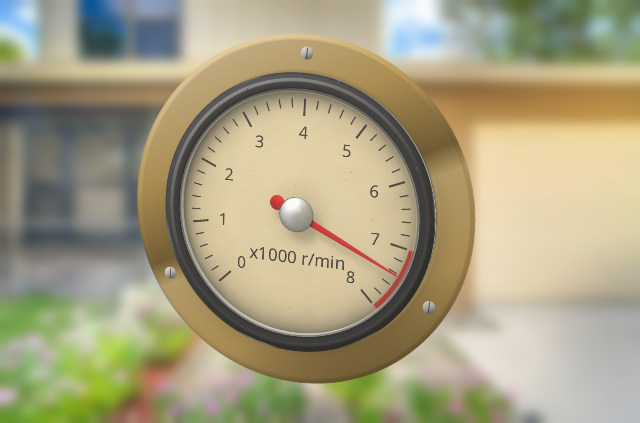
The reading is 7400 rpm
